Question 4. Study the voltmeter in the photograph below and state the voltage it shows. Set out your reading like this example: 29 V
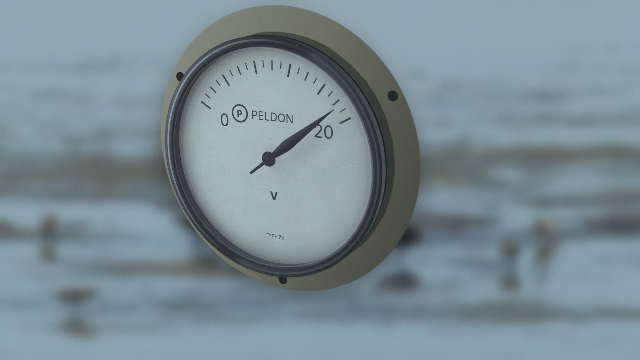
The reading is 18.5 V
